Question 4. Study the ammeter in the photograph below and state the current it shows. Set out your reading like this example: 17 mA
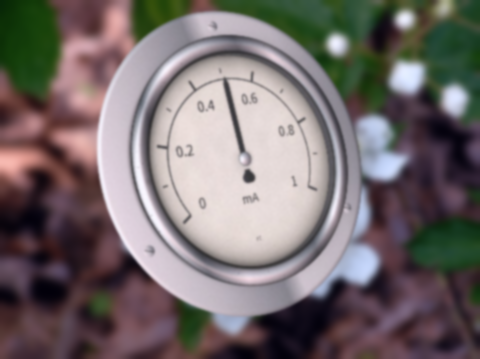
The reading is 0.5 mA
